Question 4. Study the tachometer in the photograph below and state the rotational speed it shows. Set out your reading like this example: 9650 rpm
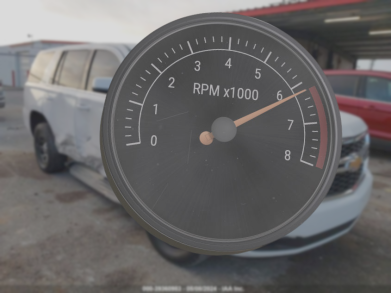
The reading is 6200 rpm
